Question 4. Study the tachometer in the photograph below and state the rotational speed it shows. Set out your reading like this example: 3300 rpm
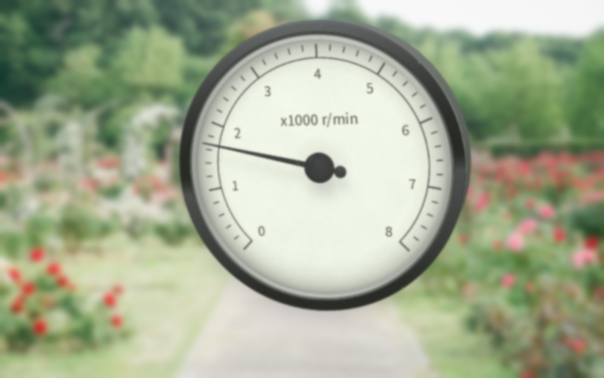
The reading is 1700 rpm
